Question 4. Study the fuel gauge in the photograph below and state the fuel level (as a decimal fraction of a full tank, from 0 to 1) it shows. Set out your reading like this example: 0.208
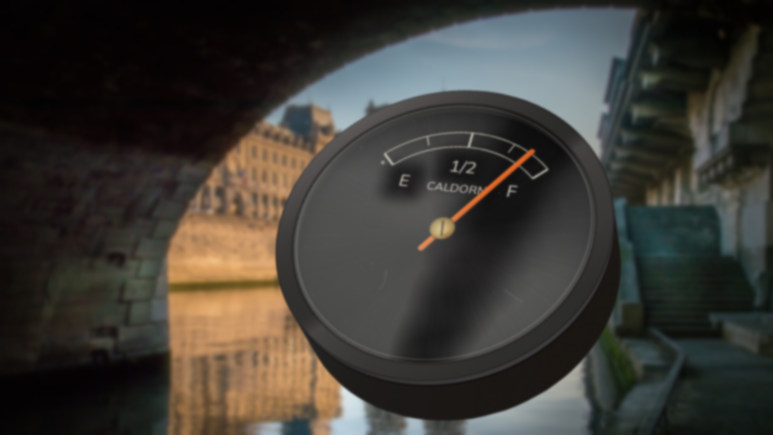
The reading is 0.875
